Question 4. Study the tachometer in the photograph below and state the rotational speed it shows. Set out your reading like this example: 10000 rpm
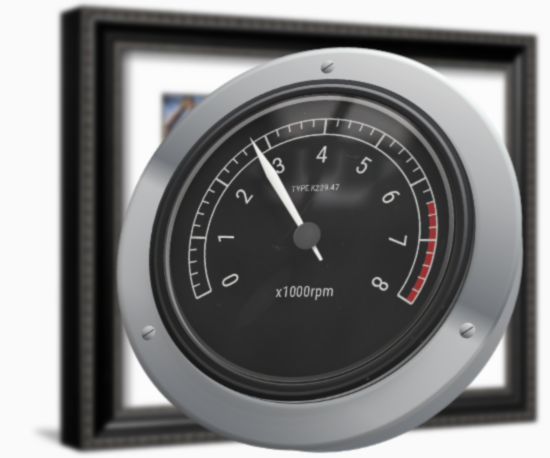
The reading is 2800 rpm
